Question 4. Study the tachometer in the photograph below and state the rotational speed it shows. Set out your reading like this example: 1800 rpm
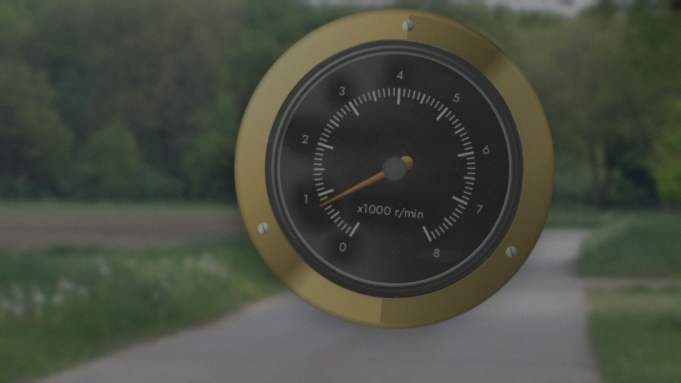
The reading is 800 rpm
